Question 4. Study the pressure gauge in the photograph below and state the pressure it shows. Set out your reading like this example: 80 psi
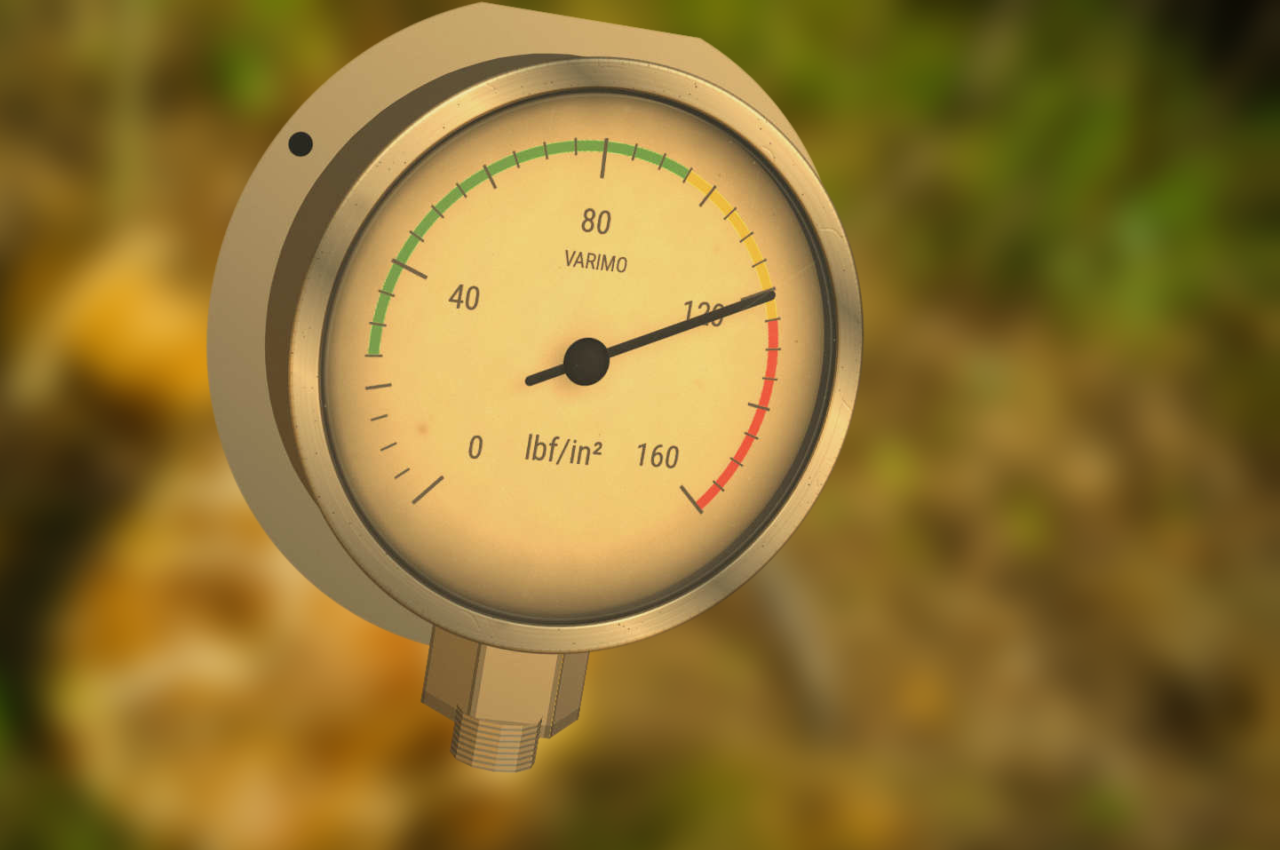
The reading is 120 psi
